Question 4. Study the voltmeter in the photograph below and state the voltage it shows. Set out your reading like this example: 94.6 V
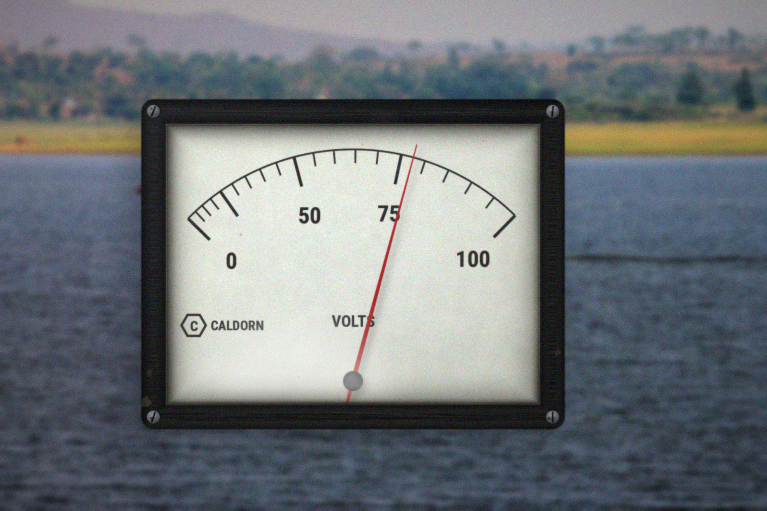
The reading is 77.5 V
